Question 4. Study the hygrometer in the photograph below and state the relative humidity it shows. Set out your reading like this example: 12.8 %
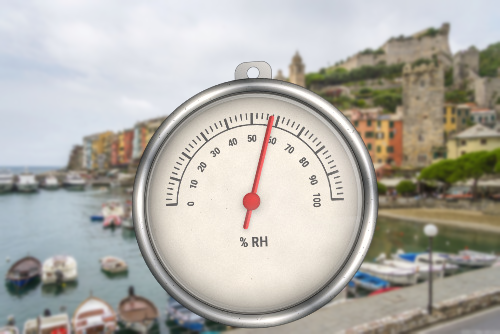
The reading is 58 %
